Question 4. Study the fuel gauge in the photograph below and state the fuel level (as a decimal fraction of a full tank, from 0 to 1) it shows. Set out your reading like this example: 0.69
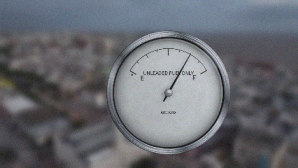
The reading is 0.75
